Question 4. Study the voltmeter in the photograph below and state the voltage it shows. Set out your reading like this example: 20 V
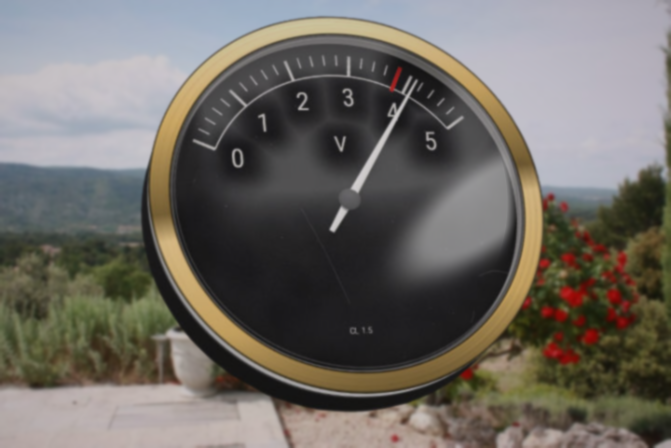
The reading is 4.1 V
